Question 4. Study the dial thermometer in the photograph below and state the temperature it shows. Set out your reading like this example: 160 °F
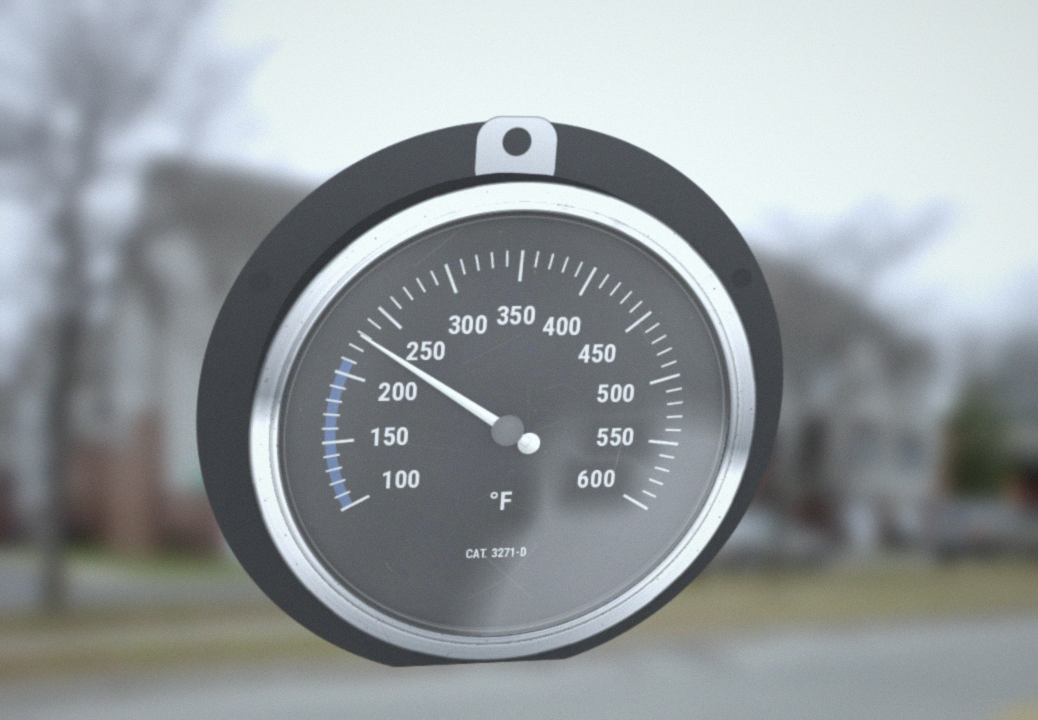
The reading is 230 °F
